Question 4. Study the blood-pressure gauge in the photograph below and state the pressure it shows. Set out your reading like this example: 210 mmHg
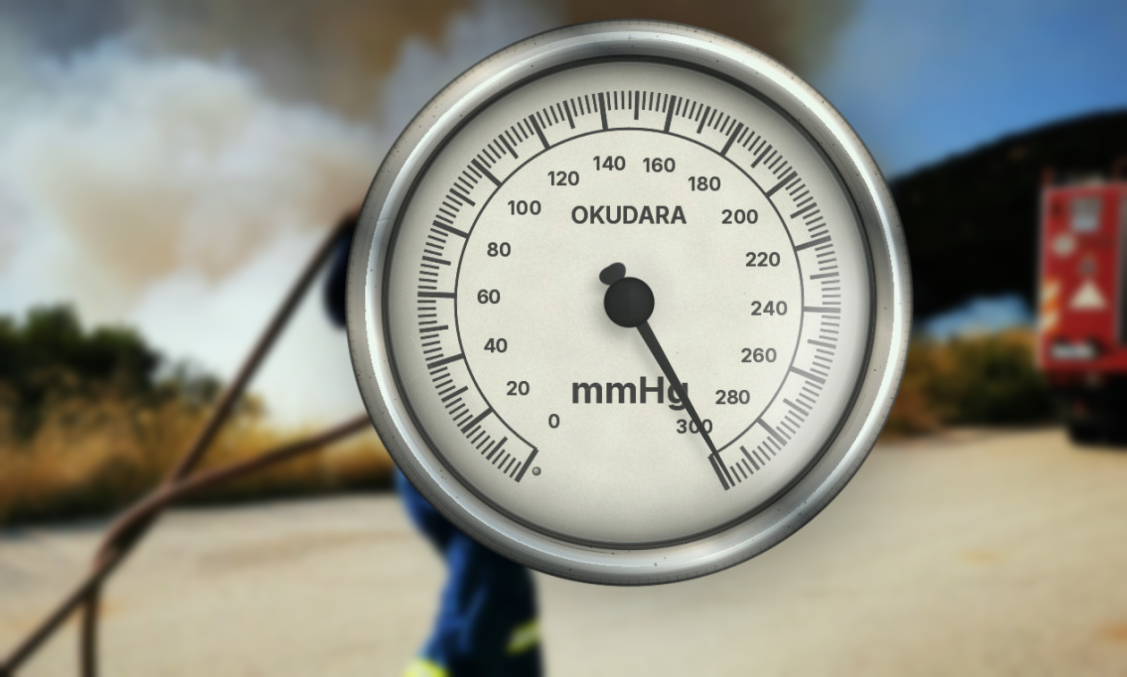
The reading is 298 mmHg
